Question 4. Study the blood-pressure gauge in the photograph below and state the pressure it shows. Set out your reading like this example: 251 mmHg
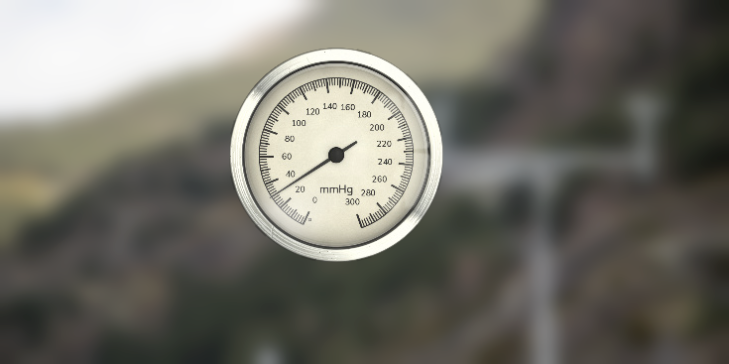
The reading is 30 mmHg
